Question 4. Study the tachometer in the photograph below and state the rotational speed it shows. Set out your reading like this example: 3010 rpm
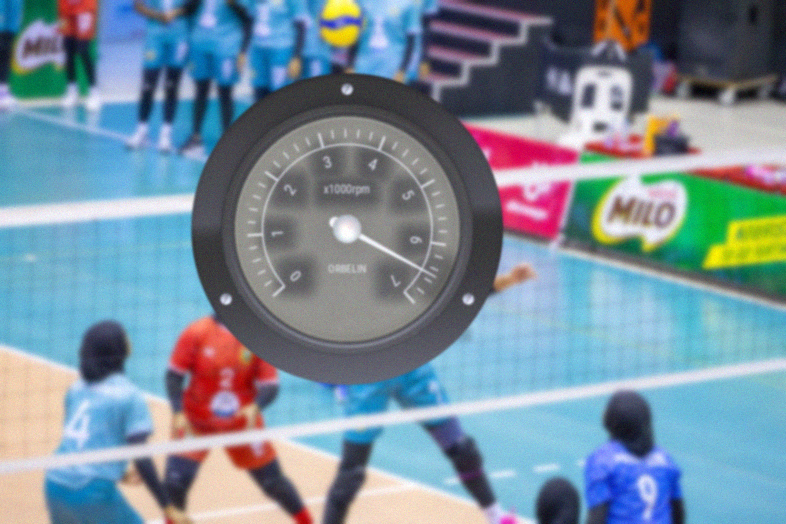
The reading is 6500 rpm
